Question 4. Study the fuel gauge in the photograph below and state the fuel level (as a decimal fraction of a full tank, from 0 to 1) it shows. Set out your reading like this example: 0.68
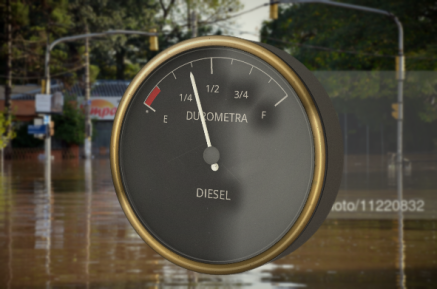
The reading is 0.375
